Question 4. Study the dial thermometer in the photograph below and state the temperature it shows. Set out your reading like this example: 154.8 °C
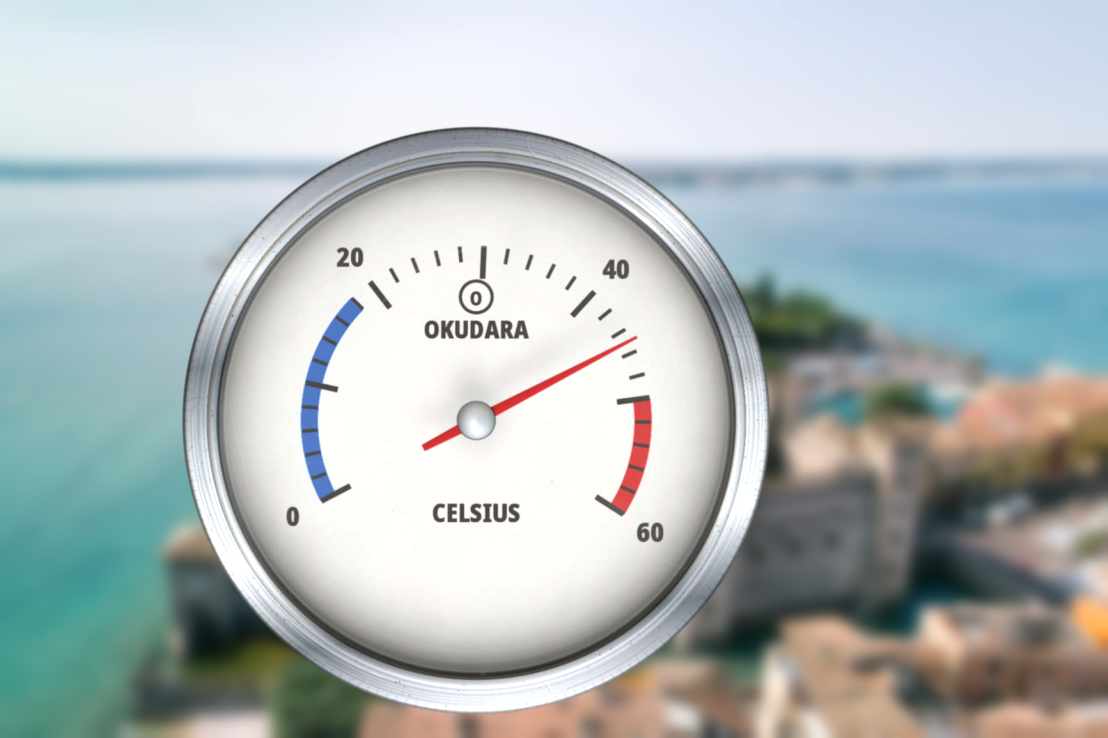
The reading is 45 °C
